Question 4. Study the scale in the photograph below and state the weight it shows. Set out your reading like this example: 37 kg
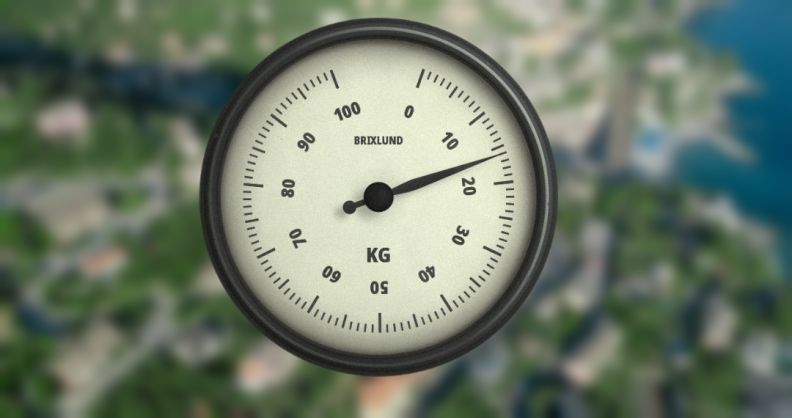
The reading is 16 kg
